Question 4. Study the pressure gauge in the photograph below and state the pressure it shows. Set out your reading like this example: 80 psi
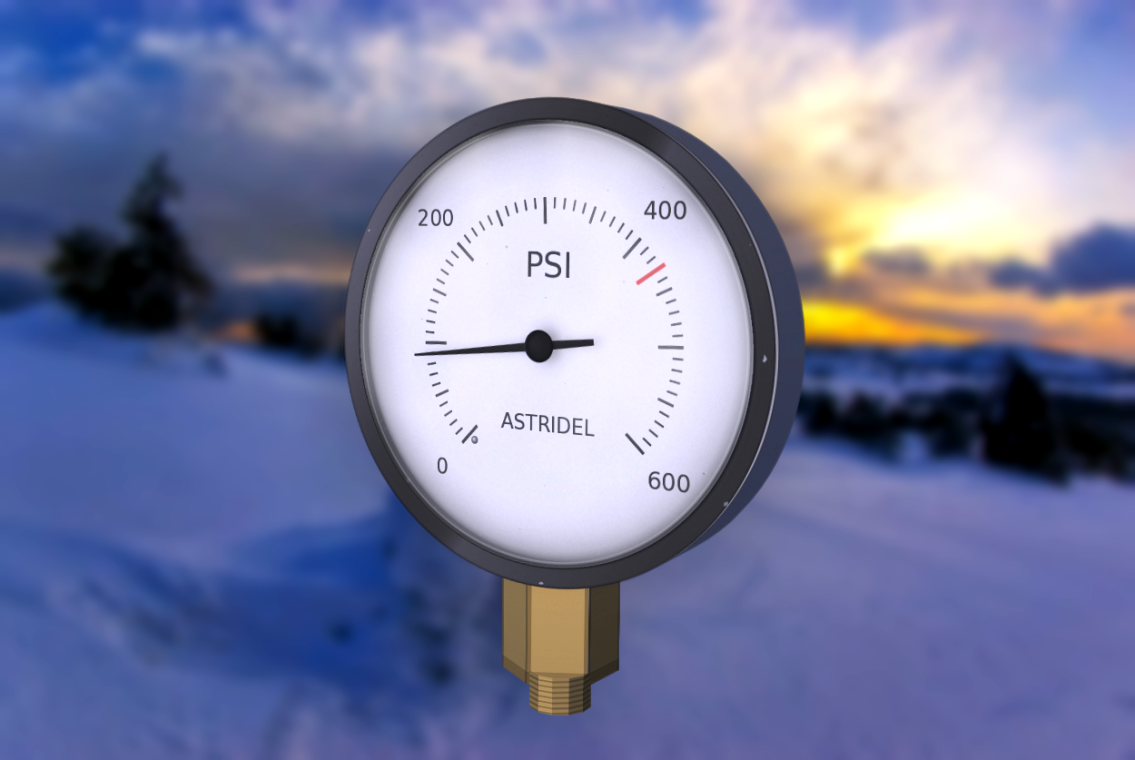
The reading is 90 psi
